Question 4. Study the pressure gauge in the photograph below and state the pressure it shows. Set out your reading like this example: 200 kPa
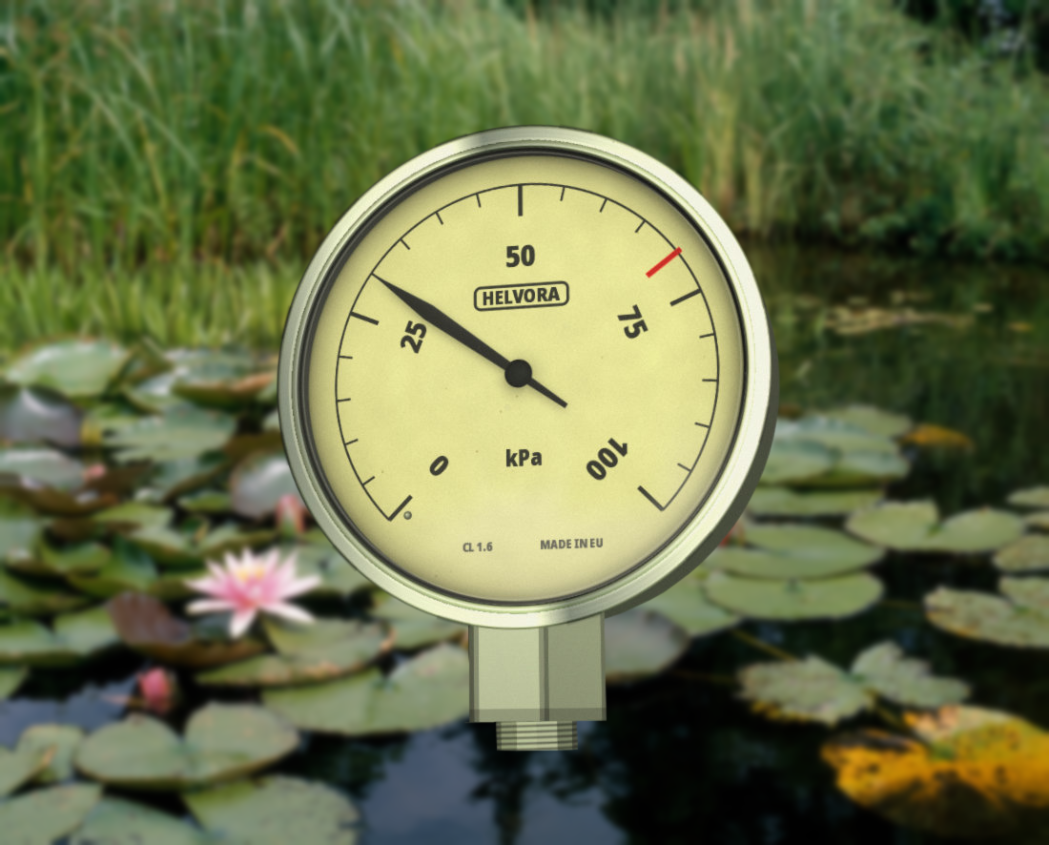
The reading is 30 kPa
